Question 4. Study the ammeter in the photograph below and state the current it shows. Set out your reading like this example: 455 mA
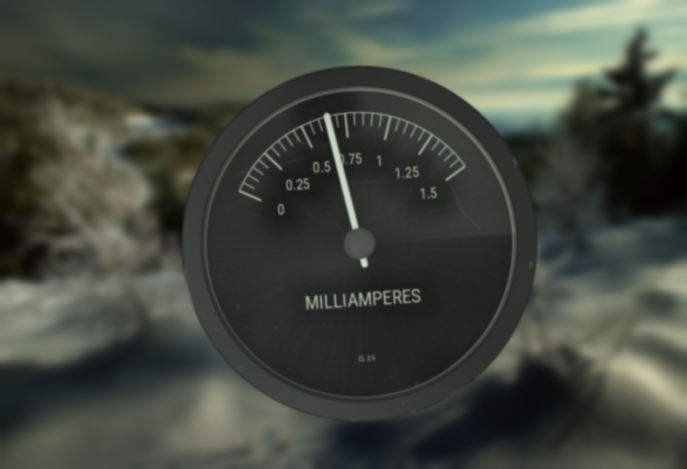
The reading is 0.65 mA
